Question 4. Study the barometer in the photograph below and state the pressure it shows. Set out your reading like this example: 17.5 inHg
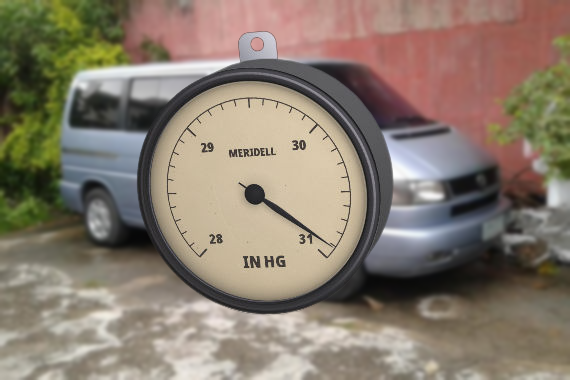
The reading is 30.9 inHg
